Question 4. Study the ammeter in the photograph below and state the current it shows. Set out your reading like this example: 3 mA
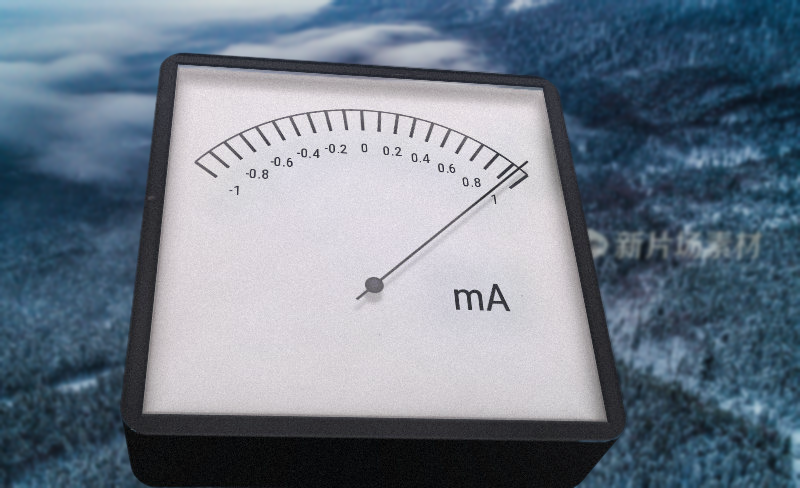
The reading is 0.95 mA
